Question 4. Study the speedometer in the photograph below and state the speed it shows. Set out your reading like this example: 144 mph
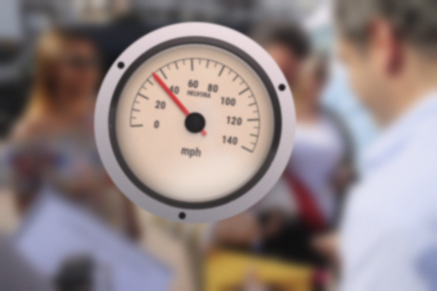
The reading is 35 mph
